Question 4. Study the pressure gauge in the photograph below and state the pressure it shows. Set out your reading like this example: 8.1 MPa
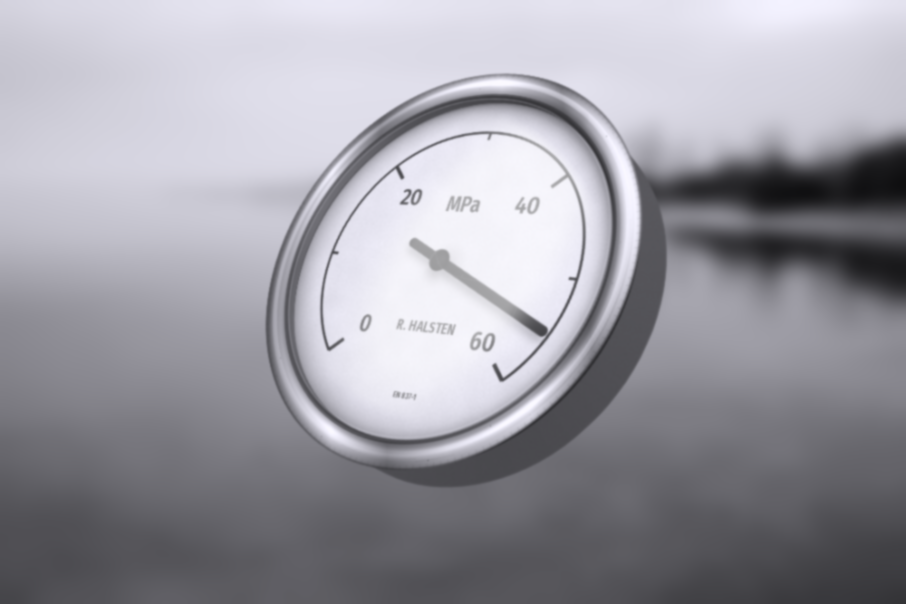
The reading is 55 MPa
